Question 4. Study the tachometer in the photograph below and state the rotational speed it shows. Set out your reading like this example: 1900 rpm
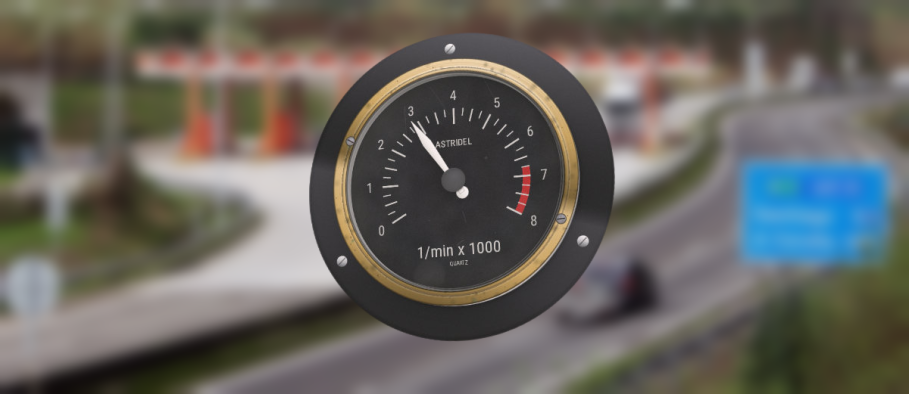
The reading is 2875 rpm
